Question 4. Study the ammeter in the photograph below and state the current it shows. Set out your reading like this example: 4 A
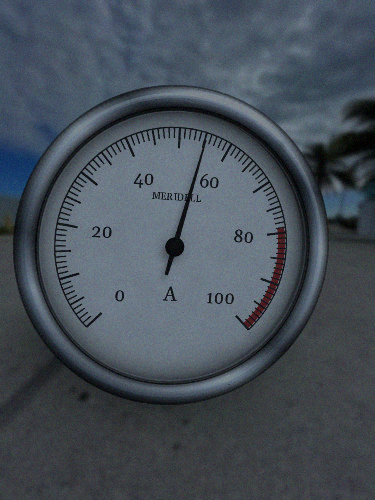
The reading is 55 A
